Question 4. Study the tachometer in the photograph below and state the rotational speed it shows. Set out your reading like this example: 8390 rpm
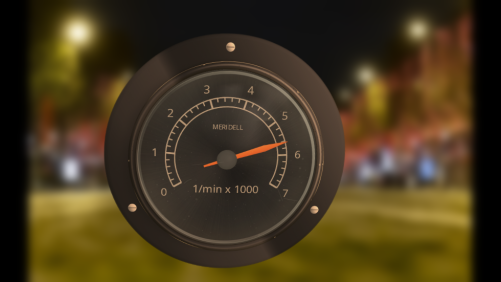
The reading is 5600 rpm
